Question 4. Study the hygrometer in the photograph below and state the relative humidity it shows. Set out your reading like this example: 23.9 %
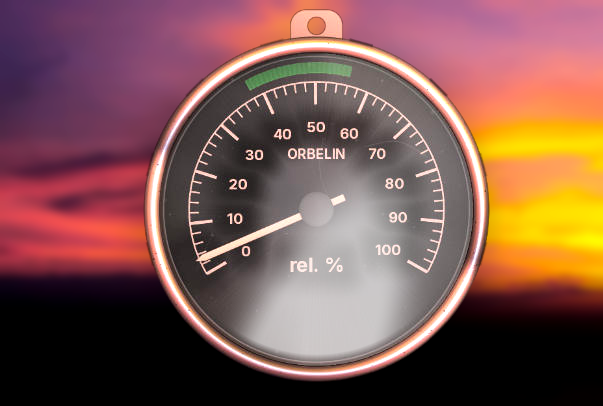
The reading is 3 %
